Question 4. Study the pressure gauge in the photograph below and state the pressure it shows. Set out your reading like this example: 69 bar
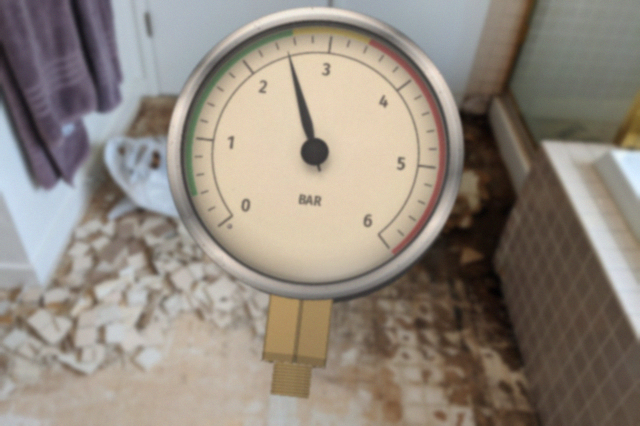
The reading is 2.5 bar
